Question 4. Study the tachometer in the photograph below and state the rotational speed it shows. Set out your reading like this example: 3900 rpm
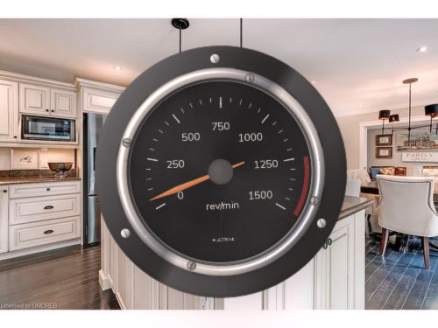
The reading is 50 rpm
